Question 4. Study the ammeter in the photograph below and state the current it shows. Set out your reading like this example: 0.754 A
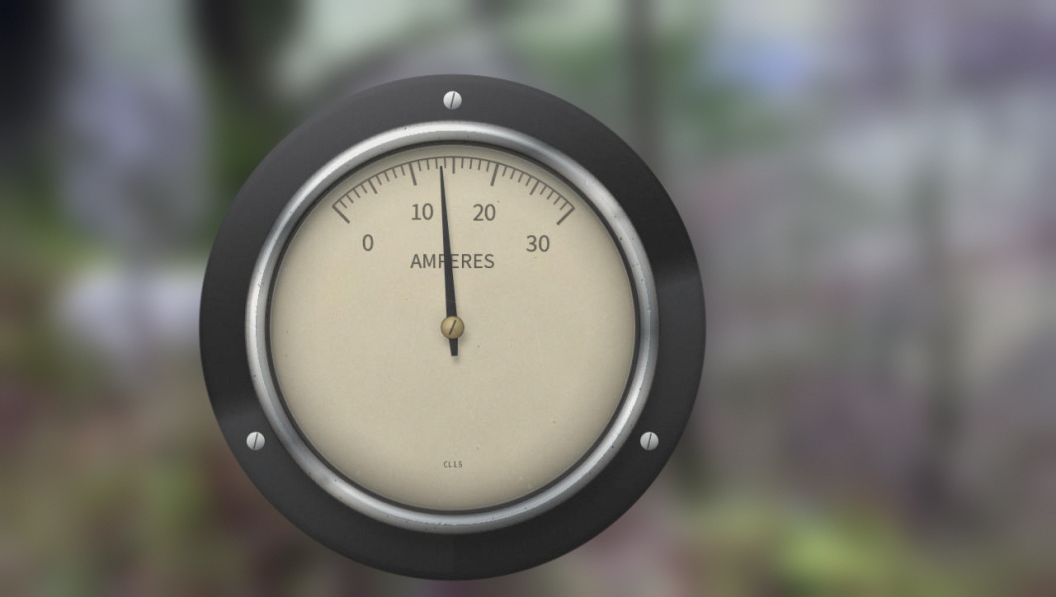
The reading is 13.5 A
